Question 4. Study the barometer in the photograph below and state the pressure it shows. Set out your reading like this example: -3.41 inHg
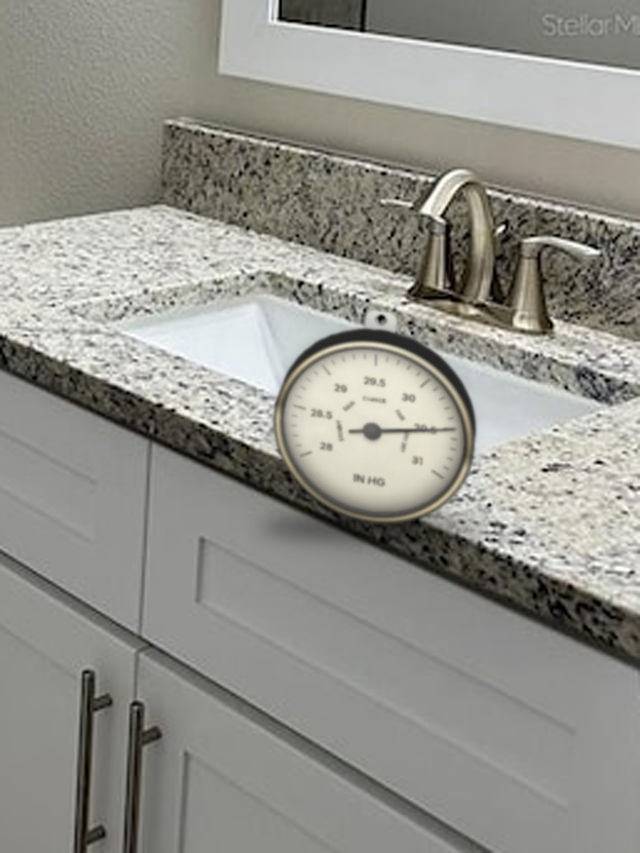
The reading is 30.5 inHg
